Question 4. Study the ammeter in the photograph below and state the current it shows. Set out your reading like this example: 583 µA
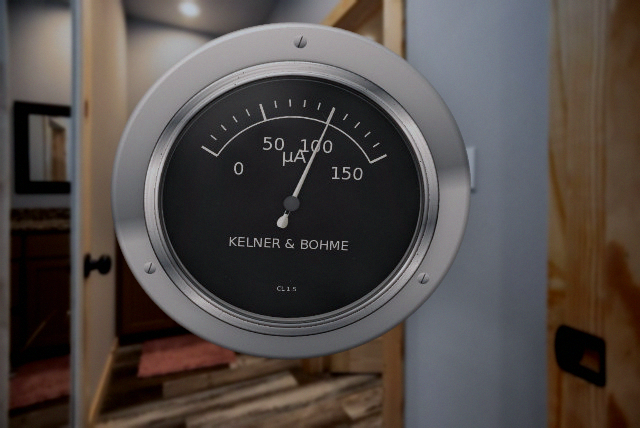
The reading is 100 µA
